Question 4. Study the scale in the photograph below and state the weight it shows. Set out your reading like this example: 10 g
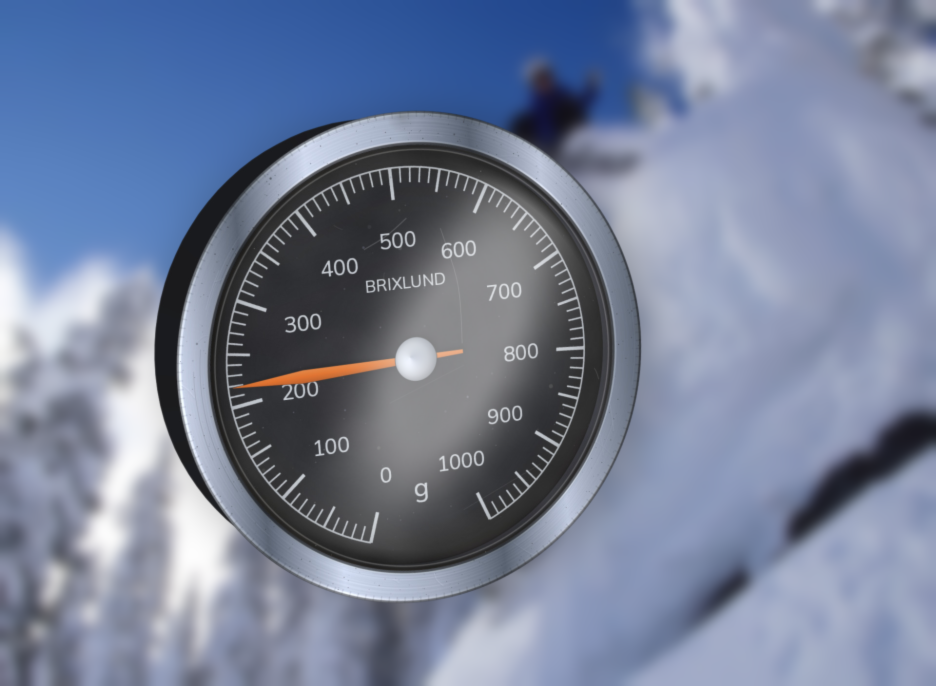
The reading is 220 g
